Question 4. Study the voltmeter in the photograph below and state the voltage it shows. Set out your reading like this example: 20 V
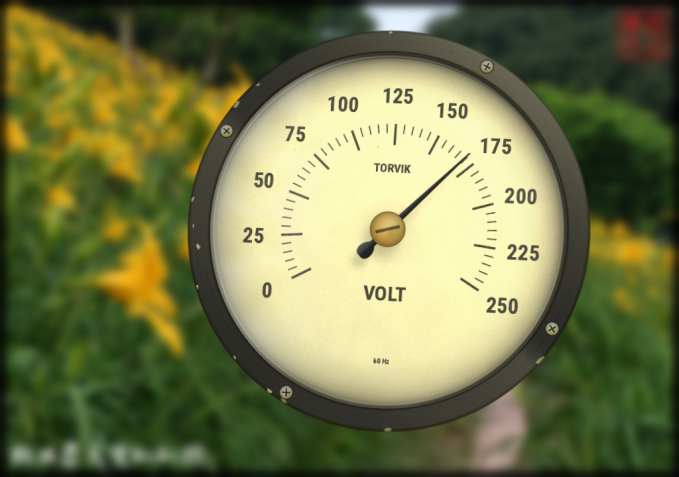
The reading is 170 V
